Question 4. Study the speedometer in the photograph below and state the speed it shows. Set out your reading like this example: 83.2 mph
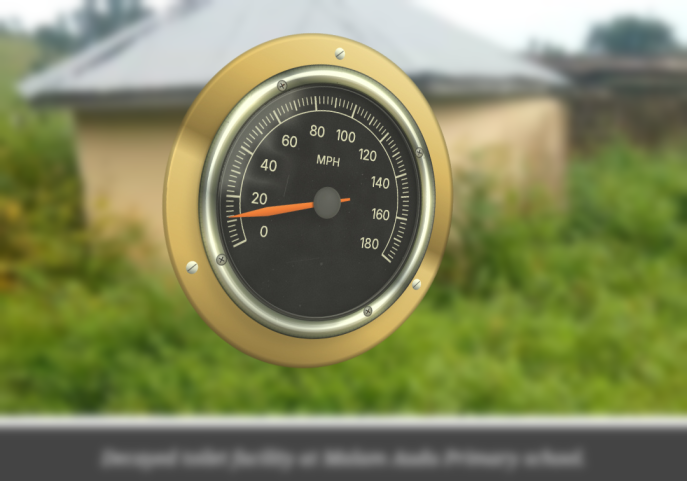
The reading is 12 mph
